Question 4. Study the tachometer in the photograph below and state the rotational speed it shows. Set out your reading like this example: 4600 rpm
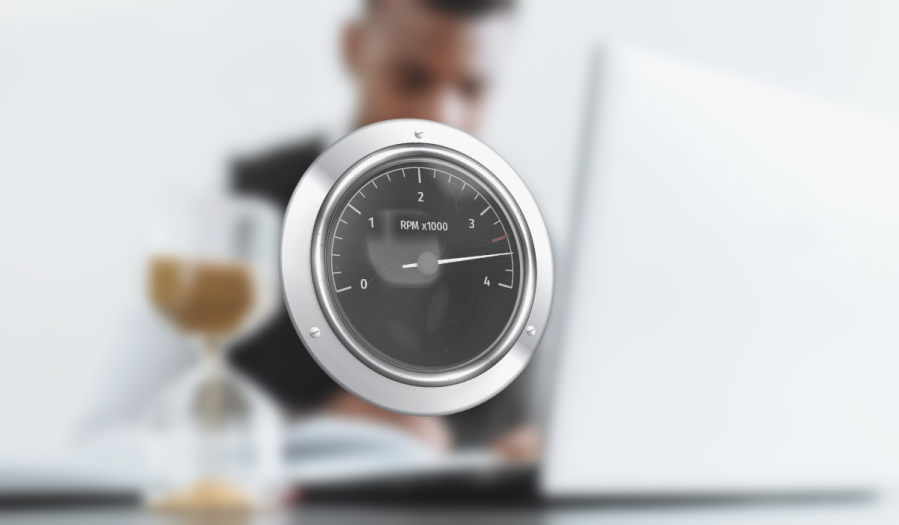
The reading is 3600 rpm
